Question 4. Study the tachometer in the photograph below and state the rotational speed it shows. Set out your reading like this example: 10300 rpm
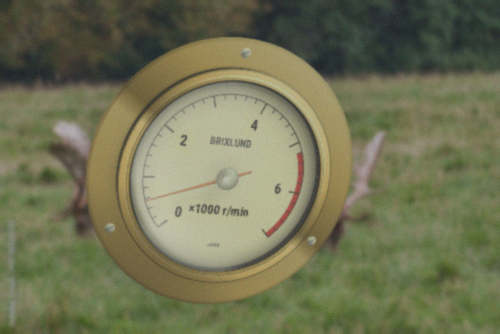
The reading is 600 rpm
